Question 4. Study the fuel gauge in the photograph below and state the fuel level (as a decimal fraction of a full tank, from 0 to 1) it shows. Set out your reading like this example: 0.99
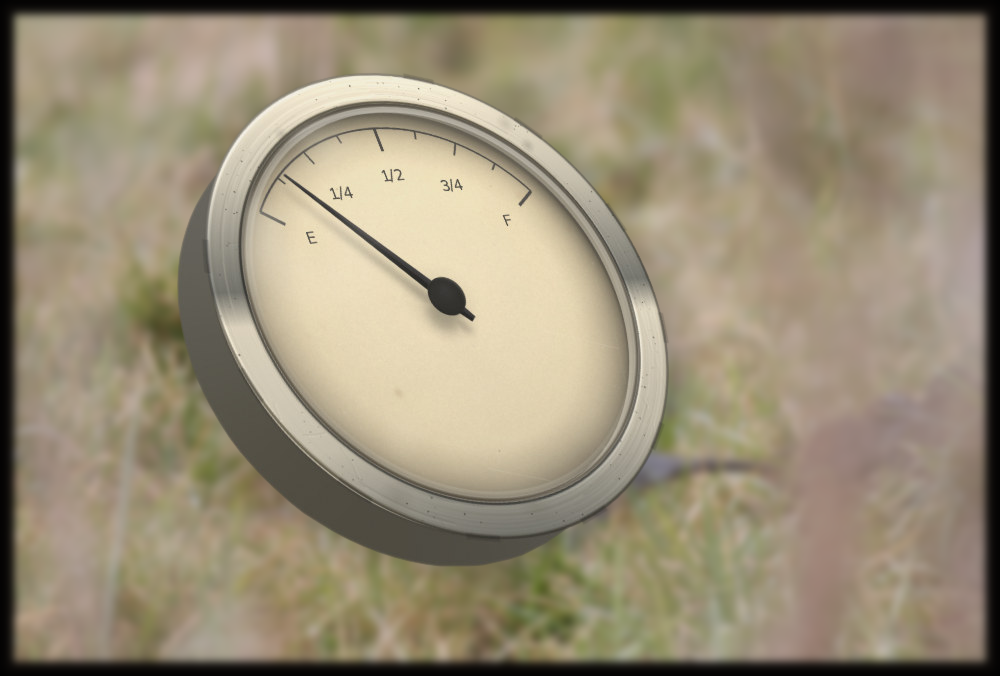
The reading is 0.125
